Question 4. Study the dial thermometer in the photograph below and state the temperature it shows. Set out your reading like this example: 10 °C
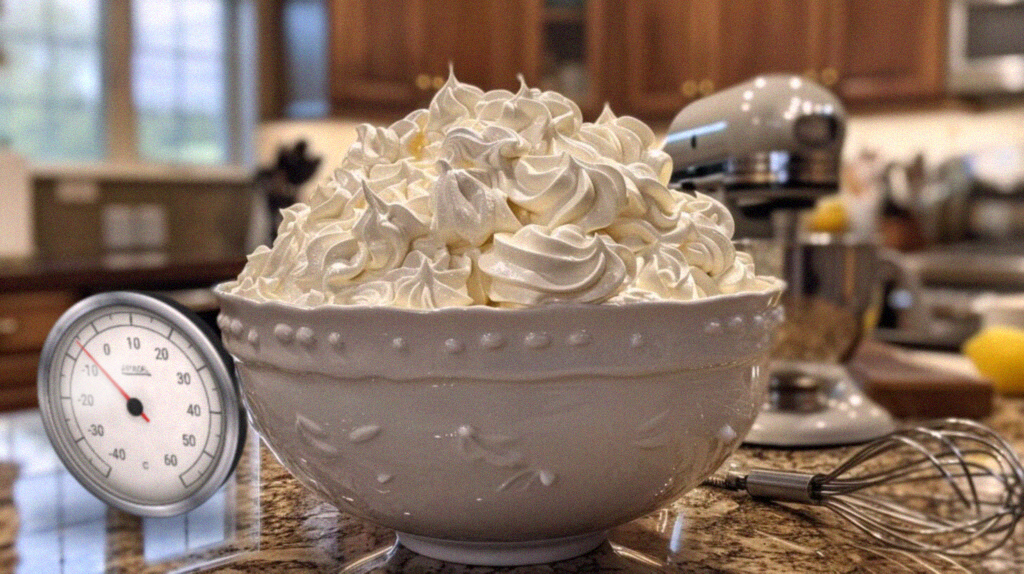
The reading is -5 °C
